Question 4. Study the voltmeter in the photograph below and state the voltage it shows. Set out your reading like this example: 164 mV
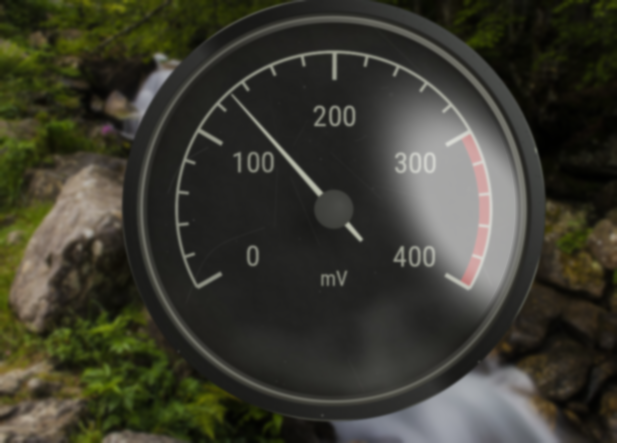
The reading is 130 mV
